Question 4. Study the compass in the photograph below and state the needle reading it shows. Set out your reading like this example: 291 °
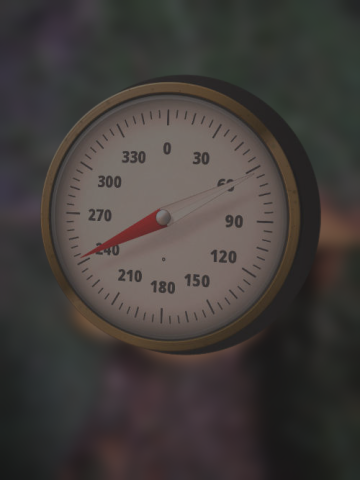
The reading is 242.5 °
